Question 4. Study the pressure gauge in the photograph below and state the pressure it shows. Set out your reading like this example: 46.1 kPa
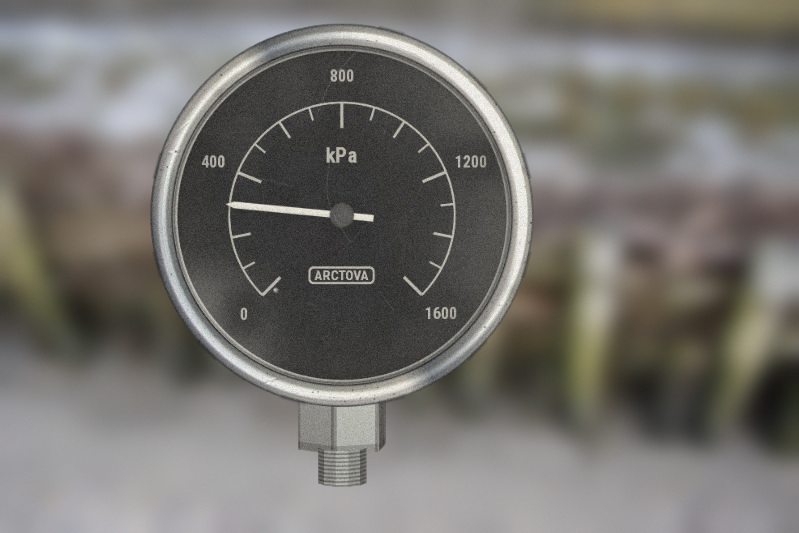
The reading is 300 kPa
